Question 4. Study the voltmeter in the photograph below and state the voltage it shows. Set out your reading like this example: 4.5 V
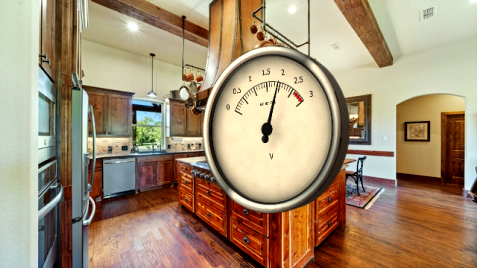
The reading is 2 V
